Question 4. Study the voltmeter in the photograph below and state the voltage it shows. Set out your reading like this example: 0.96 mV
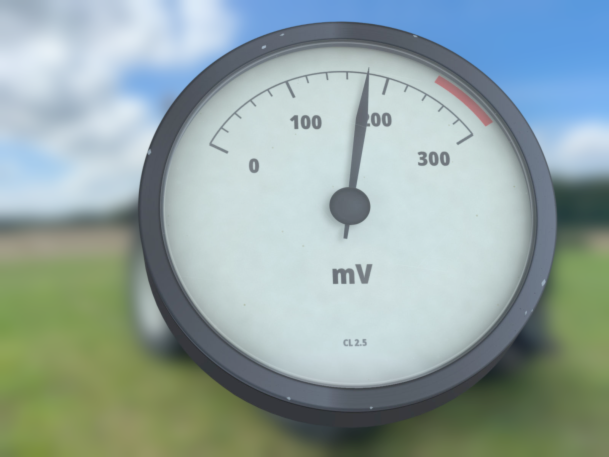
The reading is 180 mV
